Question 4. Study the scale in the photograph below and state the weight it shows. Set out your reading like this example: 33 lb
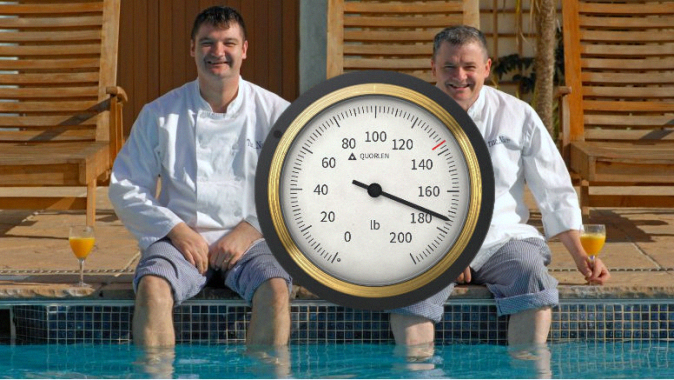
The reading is 174 lb
